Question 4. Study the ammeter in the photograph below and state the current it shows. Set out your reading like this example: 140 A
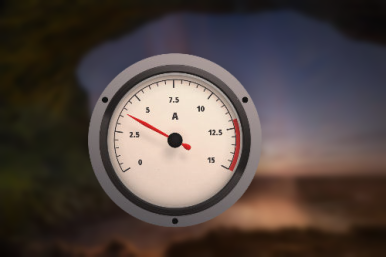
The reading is 3.75 A
